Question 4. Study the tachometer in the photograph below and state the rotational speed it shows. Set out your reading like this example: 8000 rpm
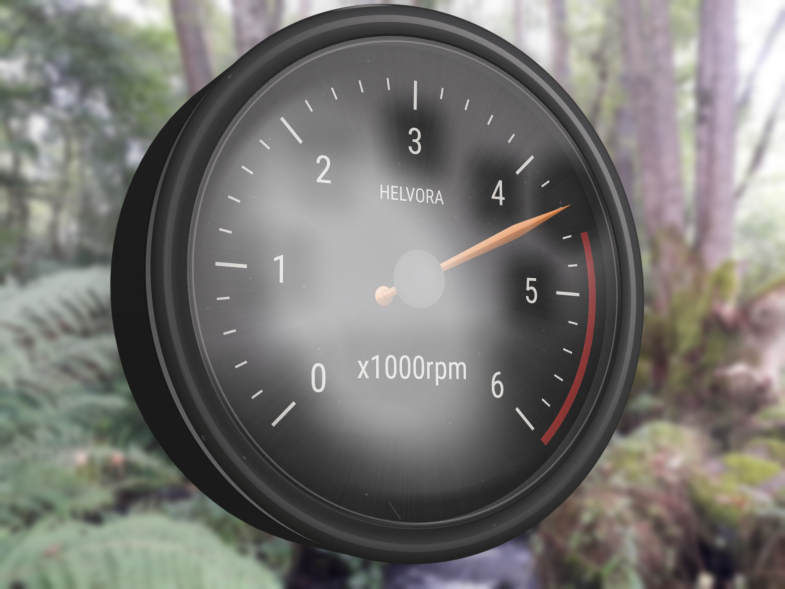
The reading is 4400 rpm
